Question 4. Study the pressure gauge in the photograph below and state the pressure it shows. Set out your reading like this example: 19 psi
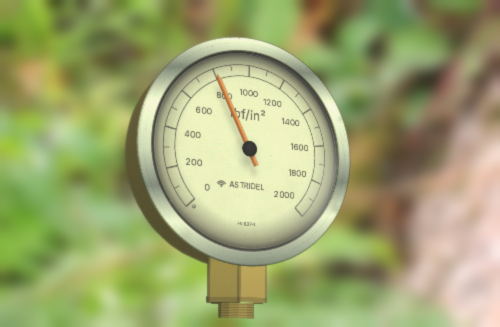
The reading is 800 psi
